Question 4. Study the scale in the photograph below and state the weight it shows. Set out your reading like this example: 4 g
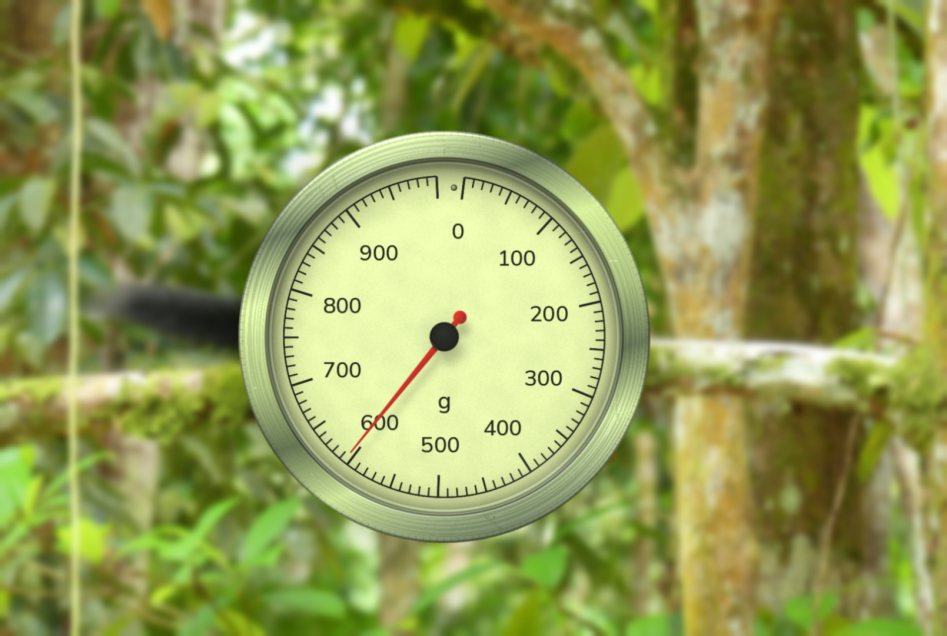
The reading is 605 g
